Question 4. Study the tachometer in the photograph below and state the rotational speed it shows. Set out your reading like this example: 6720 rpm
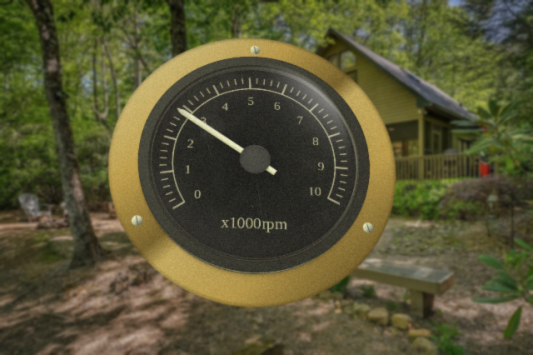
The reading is 2800 rpm
